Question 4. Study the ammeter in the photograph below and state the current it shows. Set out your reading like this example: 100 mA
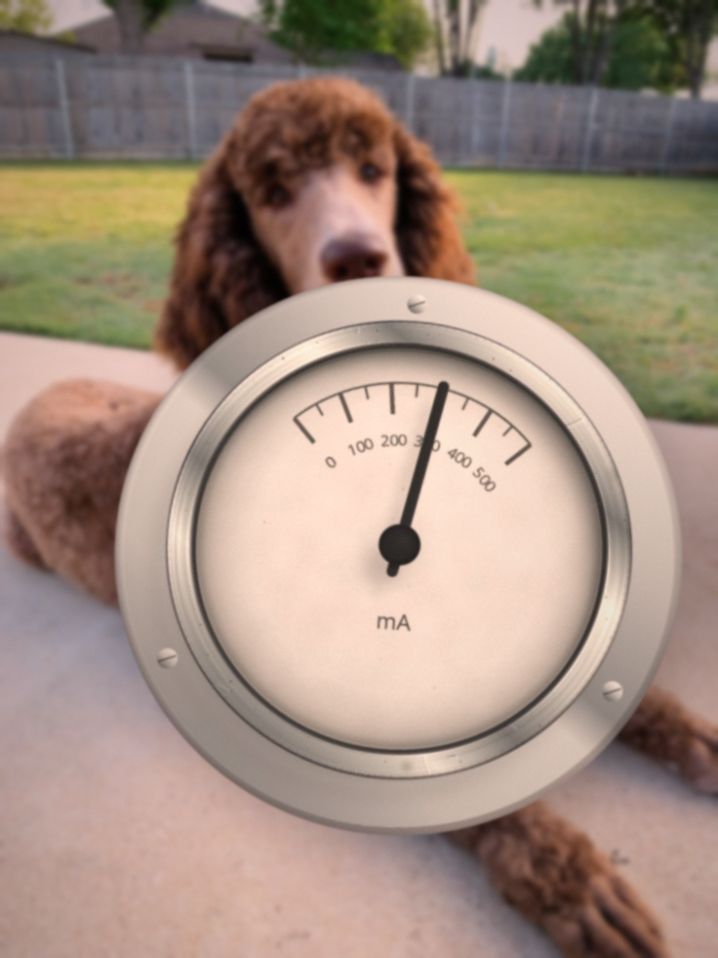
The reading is 300 mA
